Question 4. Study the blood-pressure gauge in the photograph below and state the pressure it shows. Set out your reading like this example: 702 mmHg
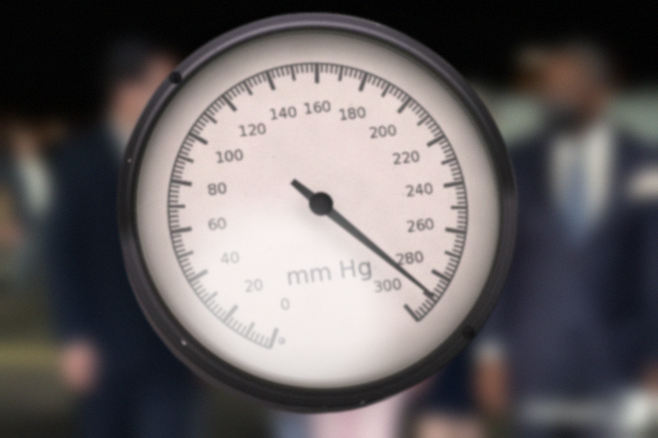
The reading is 290 mmHg
